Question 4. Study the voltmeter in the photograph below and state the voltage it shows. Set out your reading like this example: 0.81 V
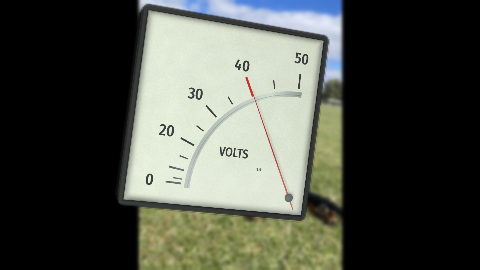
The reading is 40 V
